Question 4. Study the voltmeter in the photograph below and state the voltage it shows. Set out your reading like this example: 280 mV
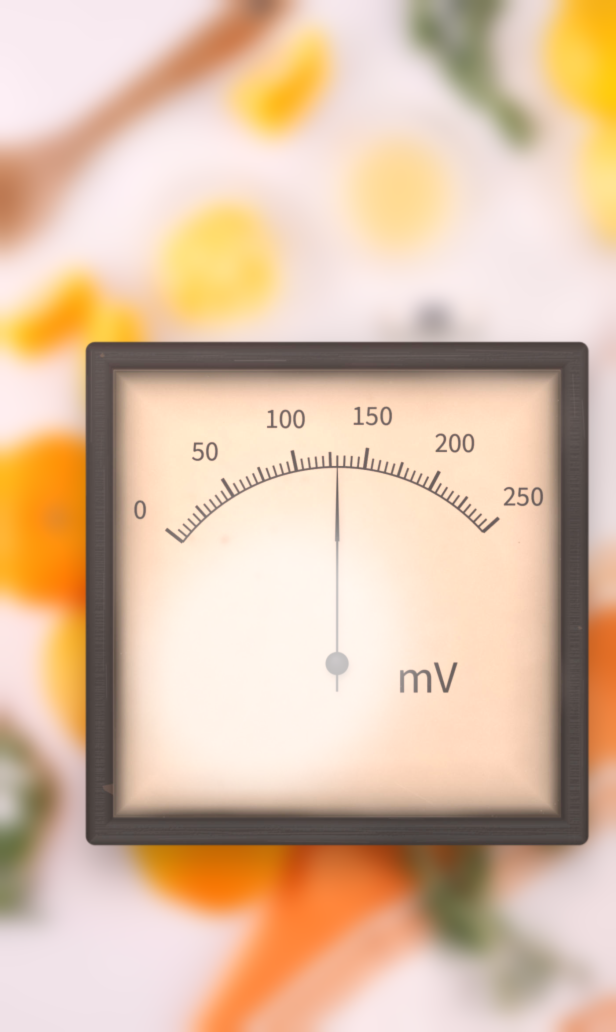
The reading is 130 mV
